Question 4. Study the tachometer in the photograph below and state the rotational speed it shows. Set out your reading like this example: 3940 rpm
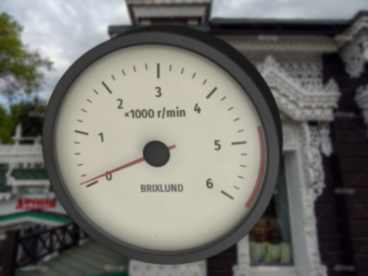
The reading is 100 rpm
